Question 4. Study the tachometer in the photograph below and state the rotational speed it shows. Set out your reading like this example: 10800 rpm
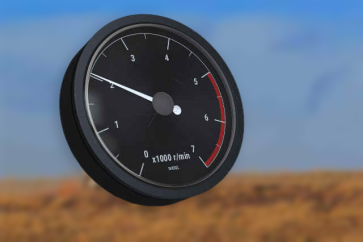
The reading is 2000 rpm
